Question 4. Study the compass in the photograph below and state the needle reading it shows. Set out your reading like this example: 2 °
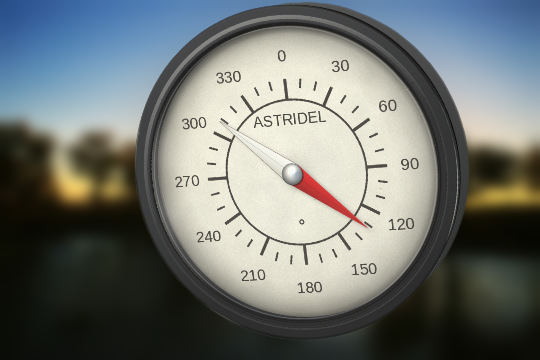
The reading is 130 °
